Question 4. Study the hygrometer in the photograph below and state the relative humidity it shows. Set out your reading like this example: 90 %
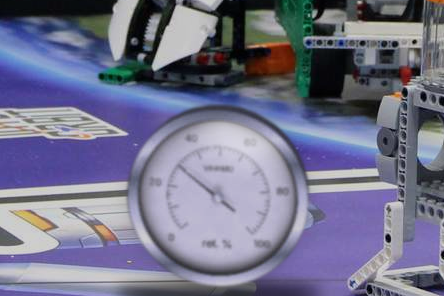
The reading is 30 %
